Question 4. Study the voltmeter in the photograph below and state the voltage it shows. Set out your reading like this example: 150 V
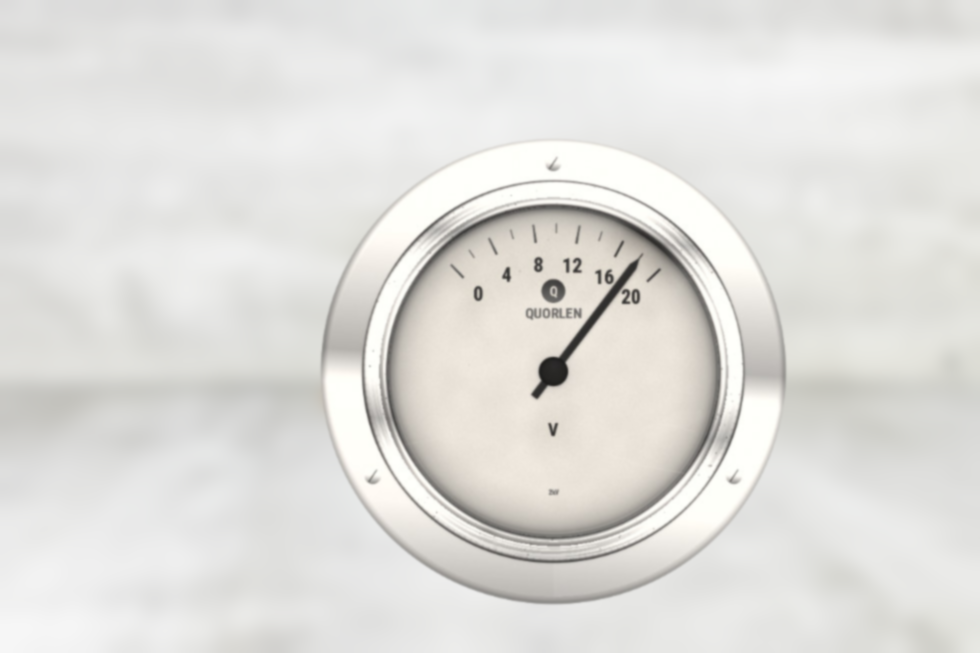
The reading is 18 V
